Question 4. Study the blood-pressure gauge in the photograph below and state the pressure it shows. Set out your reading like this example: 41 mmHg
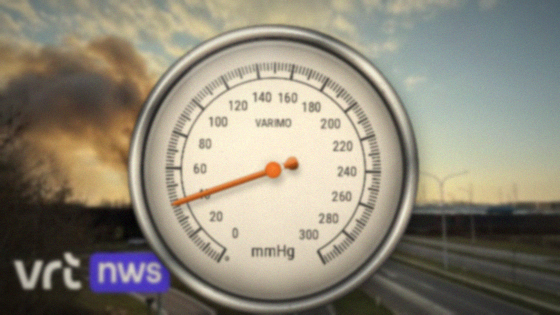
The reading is 40 mmHg
